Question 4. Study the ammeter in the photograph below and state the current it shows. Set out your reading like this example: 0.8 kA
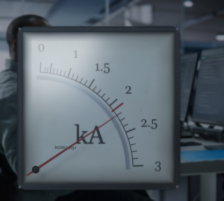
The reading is 2.2 kA
